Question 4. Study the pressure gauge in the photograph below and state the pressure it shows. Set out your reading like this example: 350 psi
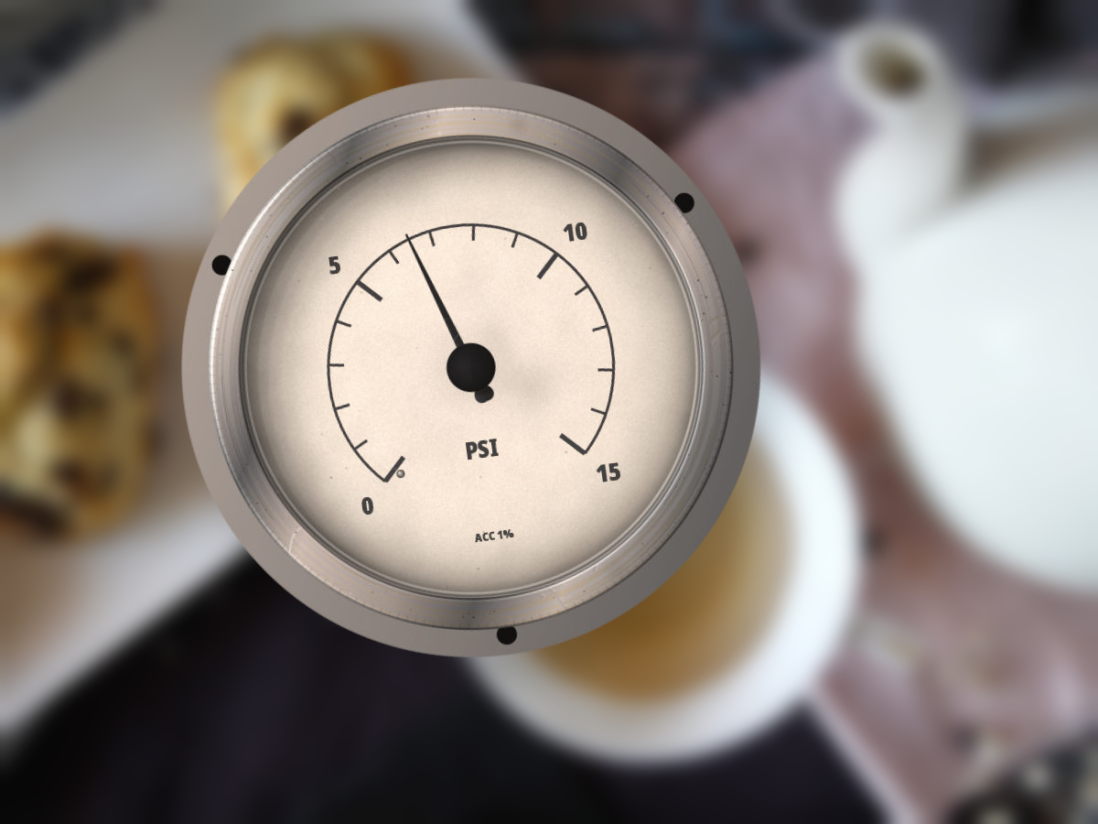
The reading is 6.5 psi
